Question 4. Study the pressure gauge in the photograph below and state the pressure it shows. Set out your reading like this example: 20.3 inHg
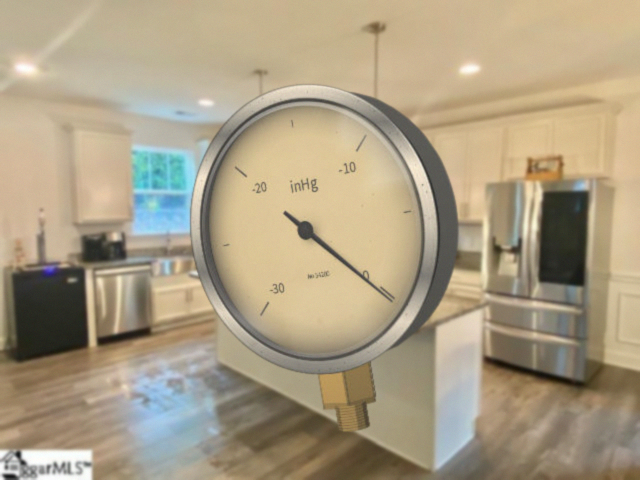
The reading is 0 inHg
